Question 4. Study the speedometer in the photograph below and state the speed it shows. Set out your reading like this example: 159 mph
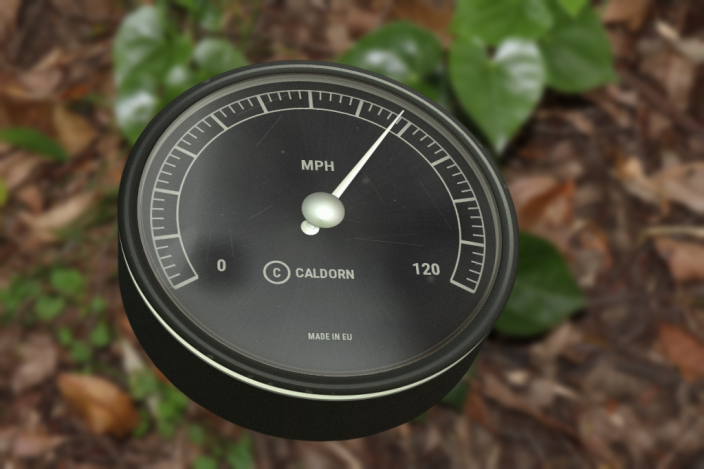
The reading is 78 mph
